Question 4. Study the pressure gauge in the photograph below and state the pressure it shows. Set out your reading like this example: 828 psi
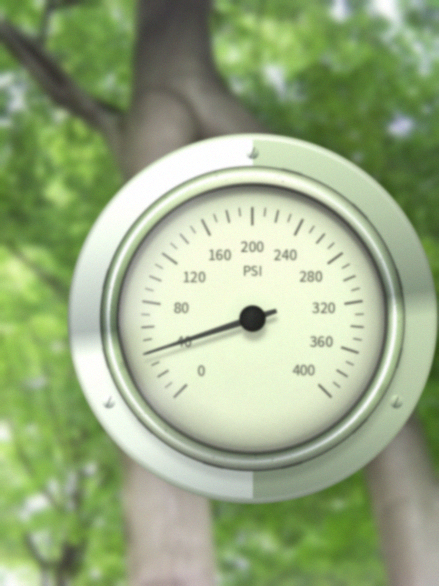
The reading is 40 psi
